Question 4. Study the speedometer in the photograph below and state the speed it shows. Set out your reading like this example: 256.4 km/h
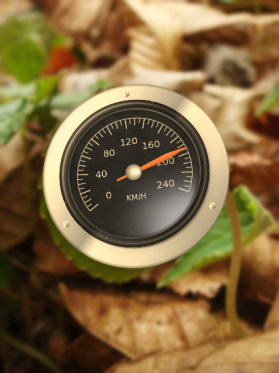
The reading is 195 km/h
